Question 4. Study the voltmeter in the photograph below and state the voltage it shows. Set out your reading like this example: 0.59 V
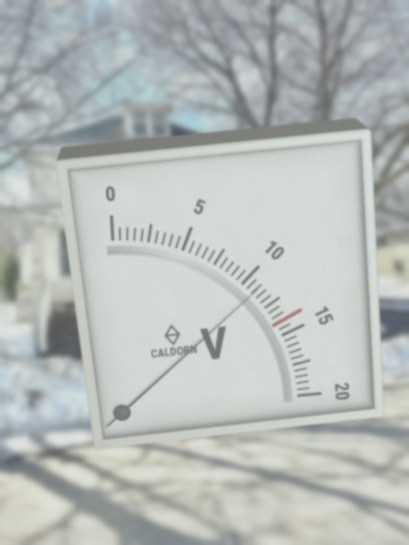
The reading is 11 V
